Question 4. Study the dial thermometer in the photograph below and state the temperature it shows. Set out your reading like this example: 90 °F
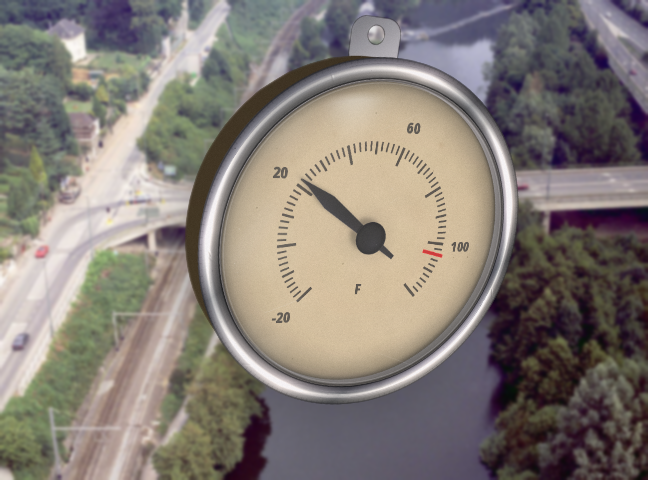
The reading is 22 °F
